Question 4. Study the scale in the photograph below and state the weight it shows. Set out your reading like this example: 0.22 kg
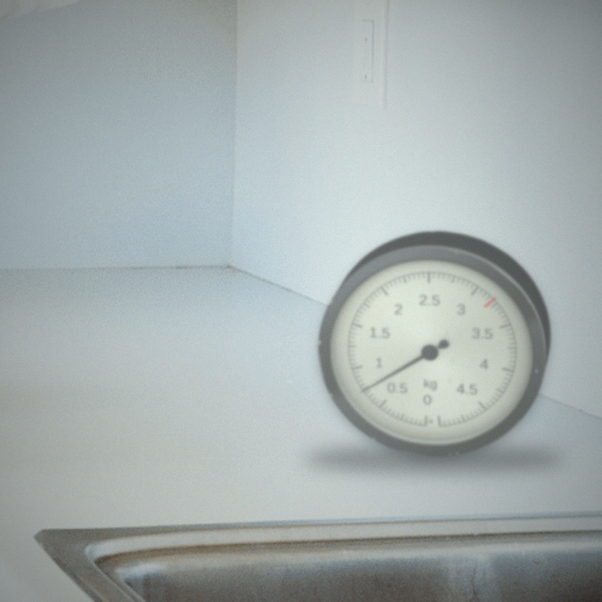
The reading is 0.75 kg
